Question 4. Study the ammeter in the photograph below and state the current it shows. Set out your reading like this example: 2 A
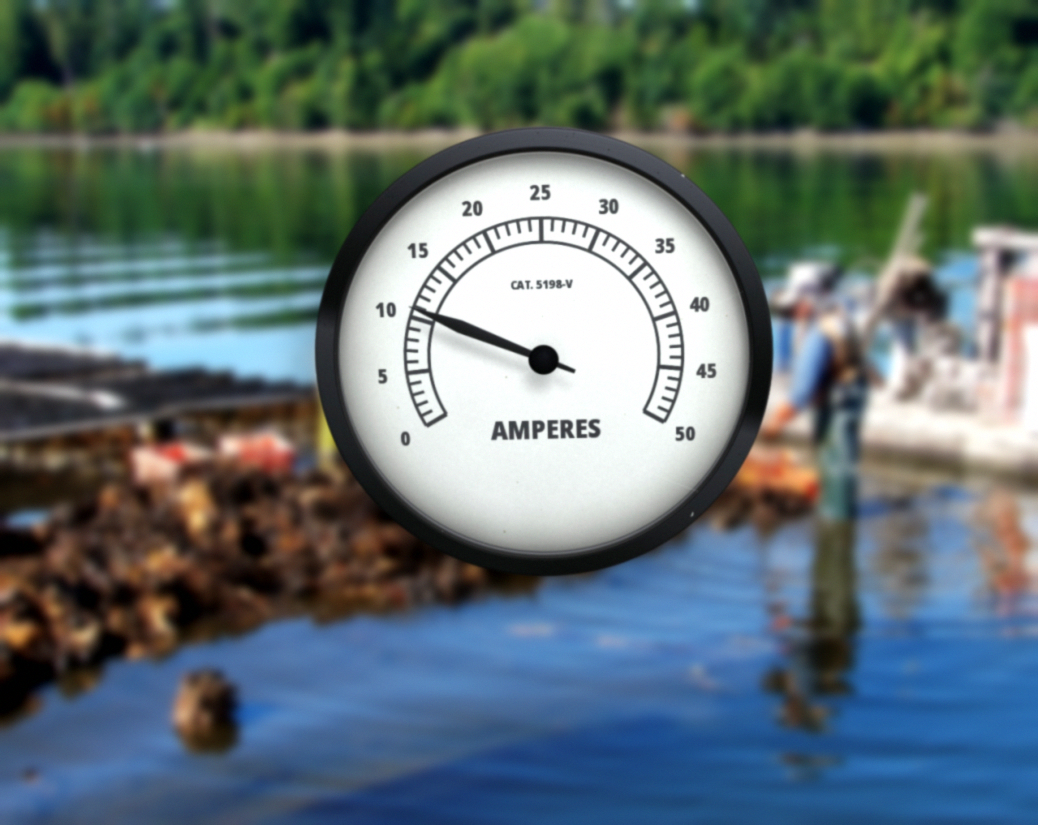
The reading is 11 A
